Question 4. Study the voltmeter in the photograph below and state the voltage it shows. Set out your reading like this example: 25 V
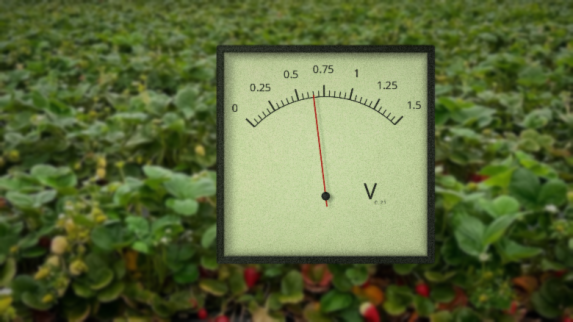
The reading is 0.65 V
